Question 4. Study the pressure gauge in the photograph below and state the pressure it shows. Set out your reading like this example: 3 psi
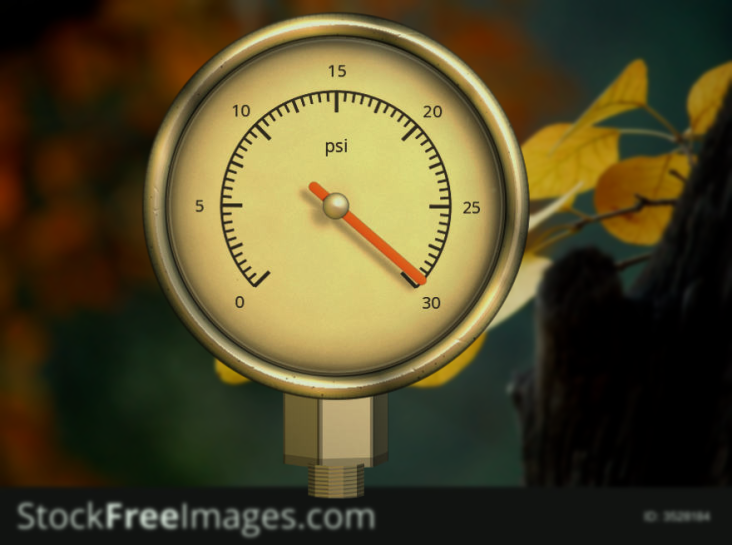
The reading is 29.5 psi
